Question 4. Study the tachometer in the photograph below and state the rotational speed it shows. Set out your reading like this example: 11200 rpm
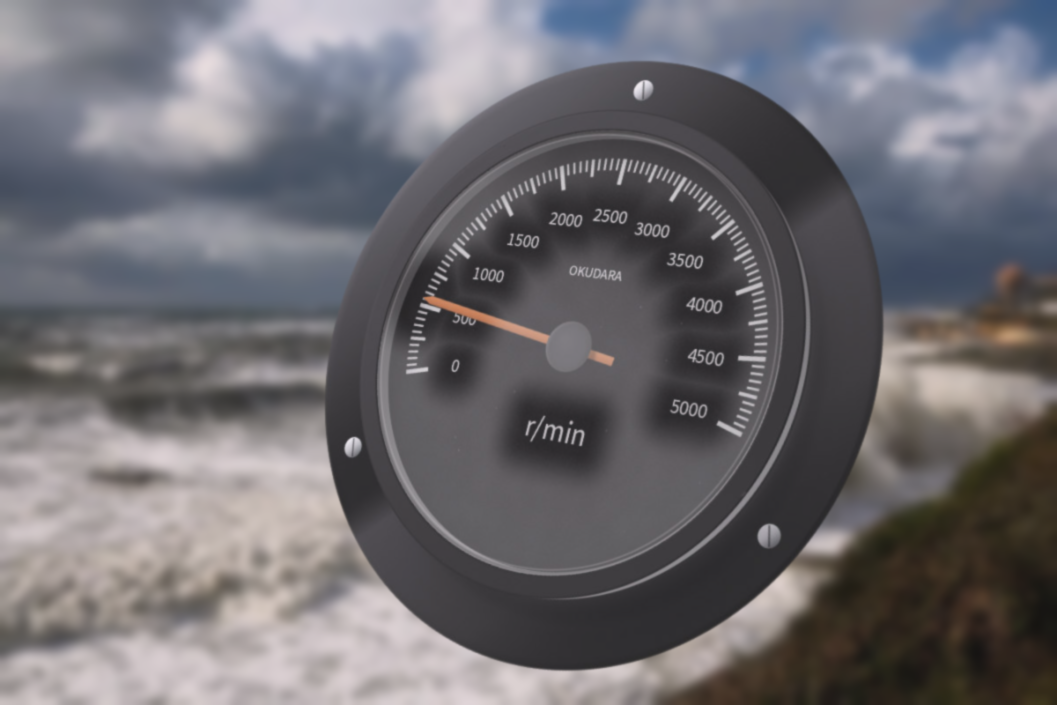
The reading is 550 rpm
